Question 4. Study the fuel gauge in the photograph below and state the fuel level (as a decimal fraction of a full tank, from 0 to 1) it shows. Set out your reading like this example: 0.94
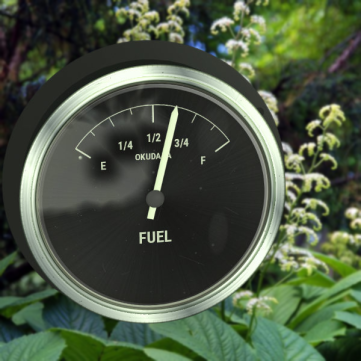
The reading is 0.625
